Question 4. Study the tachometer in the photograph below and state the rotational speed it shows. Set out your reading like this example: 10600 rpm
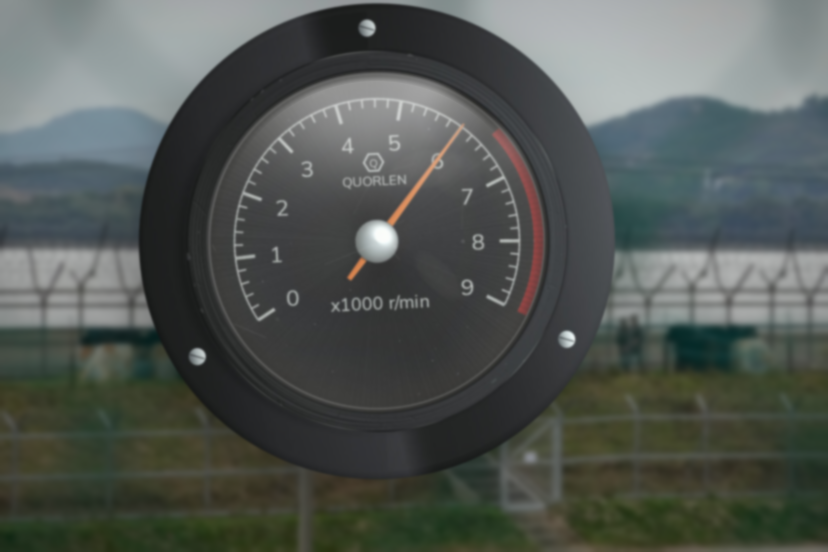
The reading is 6000 rpm
